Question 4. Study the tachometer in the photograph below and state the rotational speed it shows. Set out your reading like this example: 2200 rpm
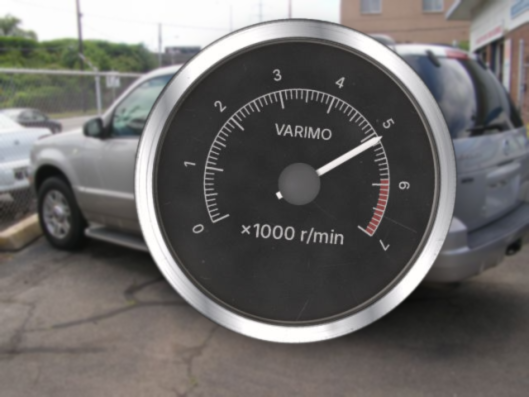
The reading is 5100 rpm
